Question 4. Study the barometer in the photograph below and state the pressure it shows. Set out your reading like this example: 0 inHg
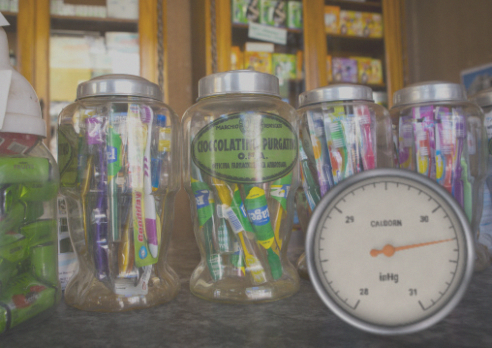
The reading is 30.3 inHg
